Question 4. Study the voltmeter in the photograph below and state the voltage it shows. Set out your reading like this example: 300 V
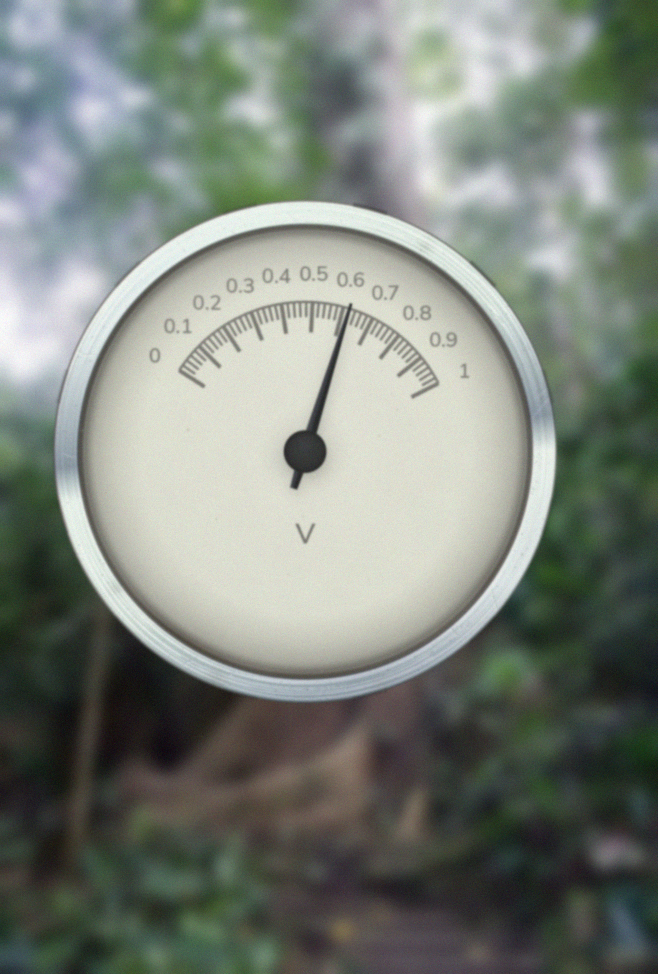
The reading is 0.62 V
